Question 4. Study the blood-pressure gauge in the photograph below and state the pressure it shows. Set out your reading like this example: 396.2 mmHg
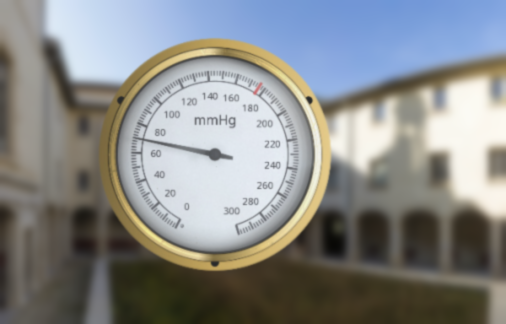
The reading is 70 mmHg
